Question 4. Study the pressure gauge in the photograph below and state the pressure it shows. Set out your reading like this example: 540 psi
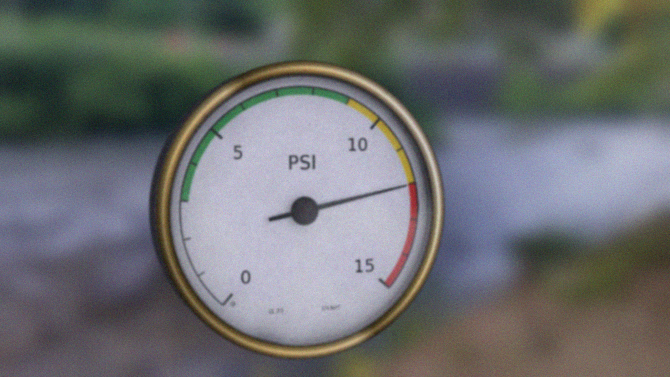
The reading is 12 psi
